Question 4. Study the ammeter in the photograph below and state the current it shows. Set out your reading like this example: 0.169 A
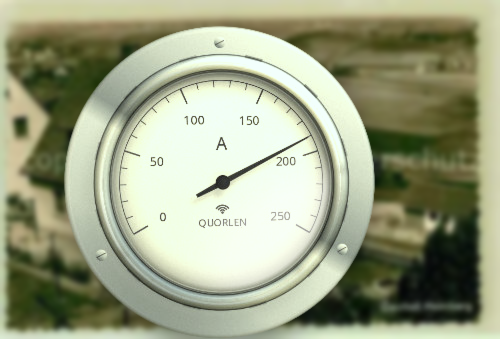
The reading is 190 A
